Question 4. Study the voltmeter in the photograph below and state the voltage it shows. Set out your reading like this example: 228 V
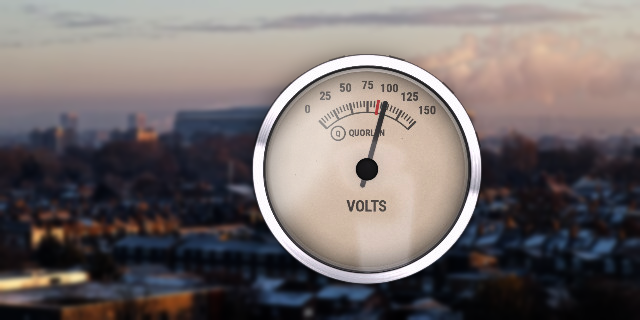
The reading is 100 V
